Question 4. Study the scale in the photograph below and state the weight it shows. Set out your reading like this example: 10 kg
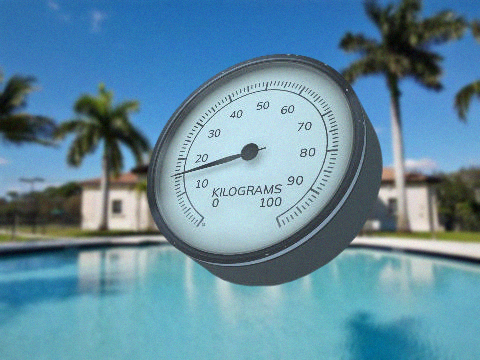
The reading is 15 kg
